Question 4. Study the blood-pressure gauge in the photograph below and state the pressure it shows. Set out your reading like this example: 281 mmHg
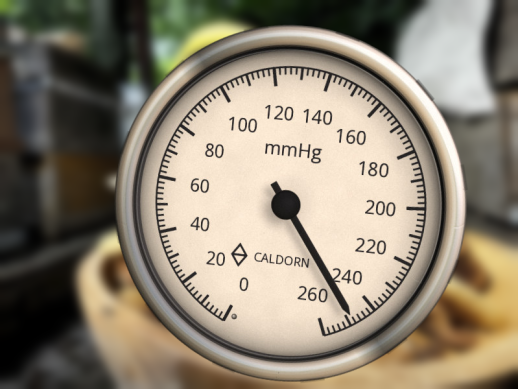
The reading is 248 mmHg
